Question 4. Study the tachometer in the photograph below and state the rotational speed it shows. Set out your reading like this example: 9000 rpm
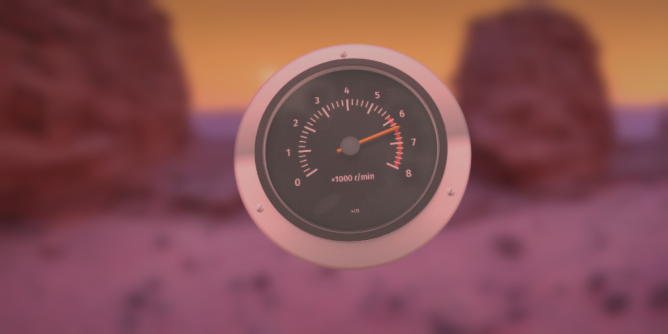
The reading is 6400 rpm
